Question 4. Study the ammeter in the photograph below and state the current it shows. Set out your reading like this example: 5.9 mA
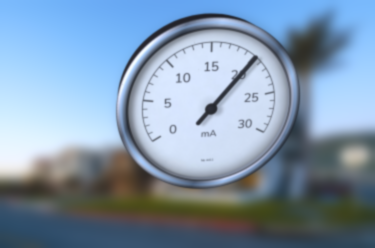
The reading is 20 mA
